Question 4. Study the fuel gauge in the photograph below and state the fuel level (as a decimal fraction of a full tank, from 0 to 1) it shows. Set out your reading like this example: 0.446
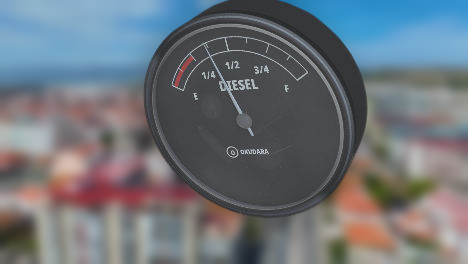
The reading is 0.375
